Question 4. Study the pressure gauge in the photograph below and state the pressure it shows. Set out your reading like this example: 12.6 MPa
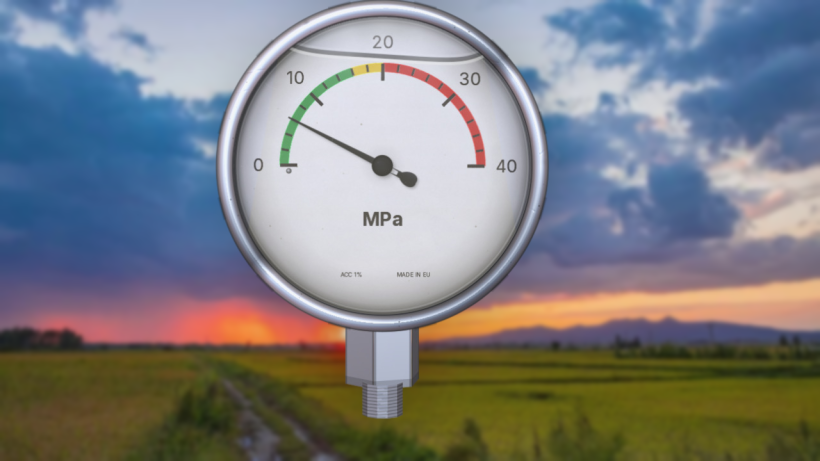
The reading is 6 MPa
